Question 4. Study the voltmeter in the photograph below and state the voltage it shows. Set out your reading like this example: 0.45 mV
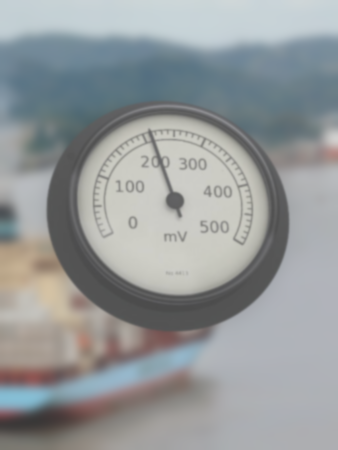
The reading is 210 mV
